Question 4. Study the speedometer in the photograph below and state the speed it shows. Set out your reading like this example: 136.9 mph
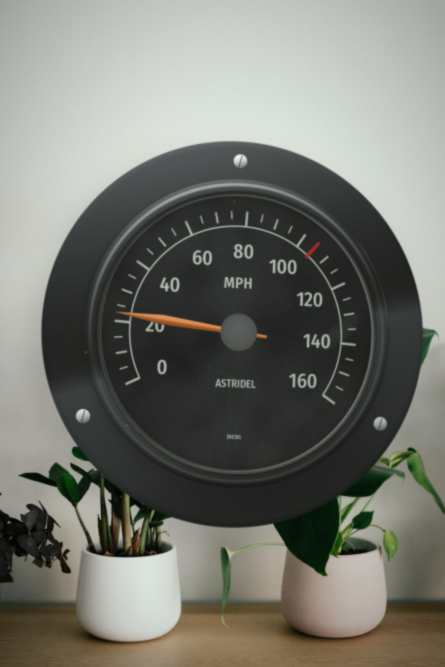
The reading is 22.5 mph
